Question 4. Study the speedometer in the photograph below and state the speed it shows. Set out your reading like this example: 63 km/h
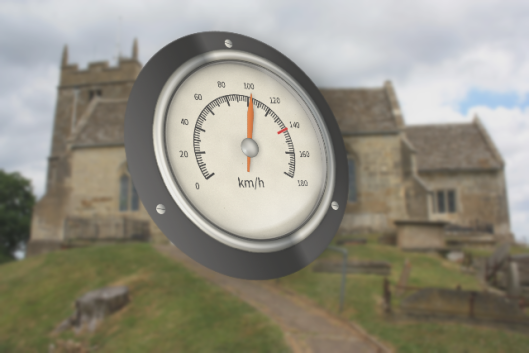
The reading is 100 km/h
